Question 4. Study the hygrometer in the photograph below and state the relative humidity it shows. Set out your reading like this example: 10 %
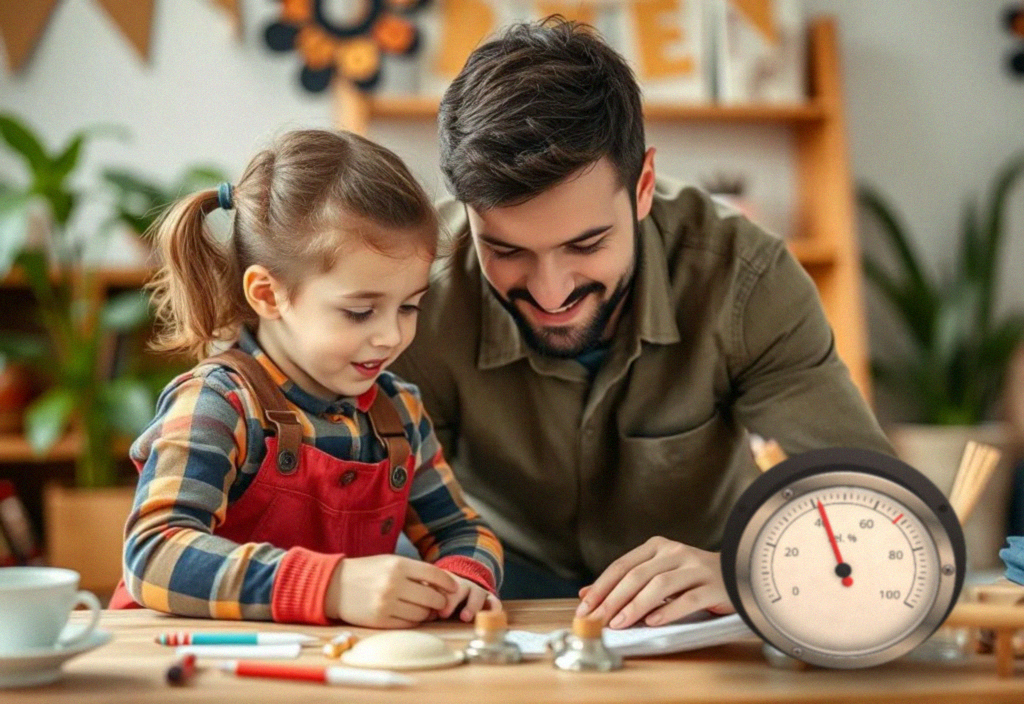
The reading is 42 %
